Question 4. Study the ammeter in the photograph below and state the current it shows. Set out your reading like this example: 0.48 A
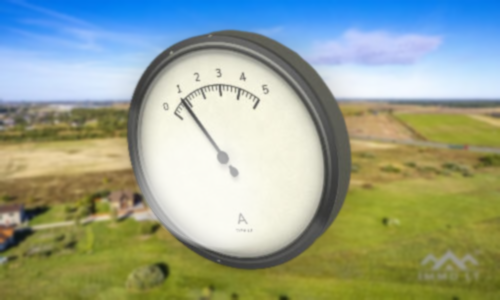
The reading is 1 A
